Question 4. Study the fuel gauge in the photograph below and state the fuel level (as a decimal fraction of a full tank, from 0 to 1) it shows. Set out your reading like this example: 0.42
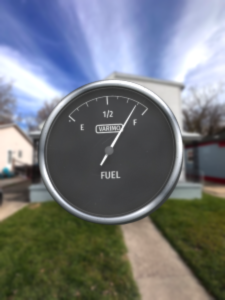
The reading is 0.875
